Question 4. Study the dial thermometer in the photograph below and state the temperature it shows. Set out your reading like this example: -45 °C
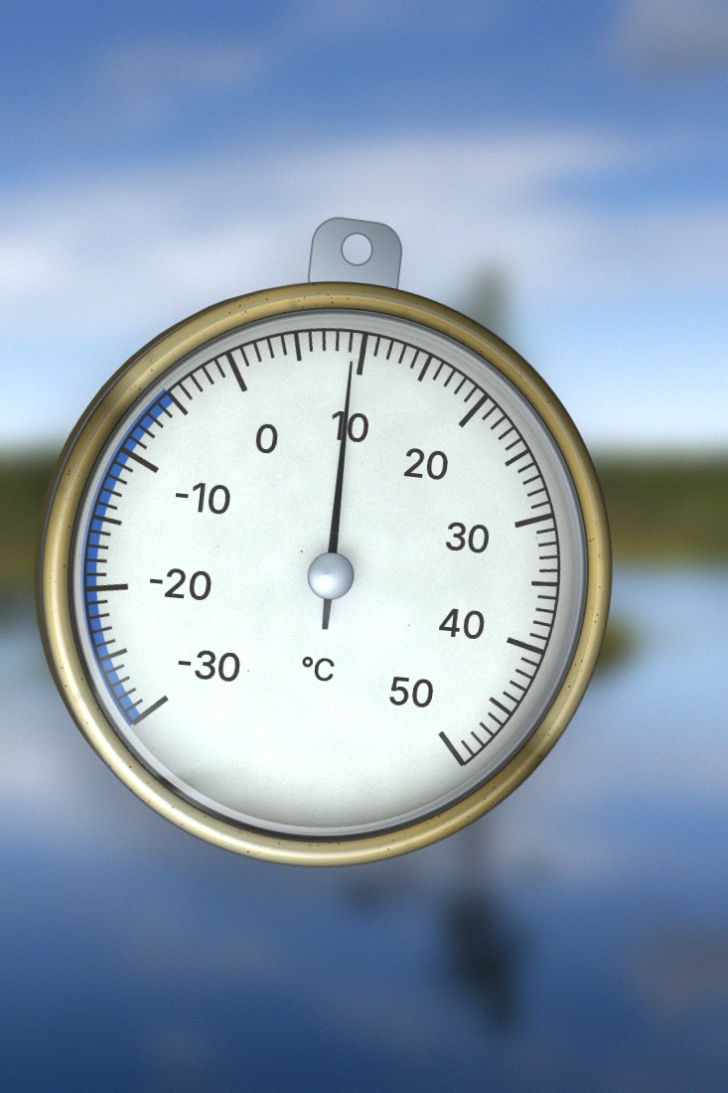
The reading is 9 °C
